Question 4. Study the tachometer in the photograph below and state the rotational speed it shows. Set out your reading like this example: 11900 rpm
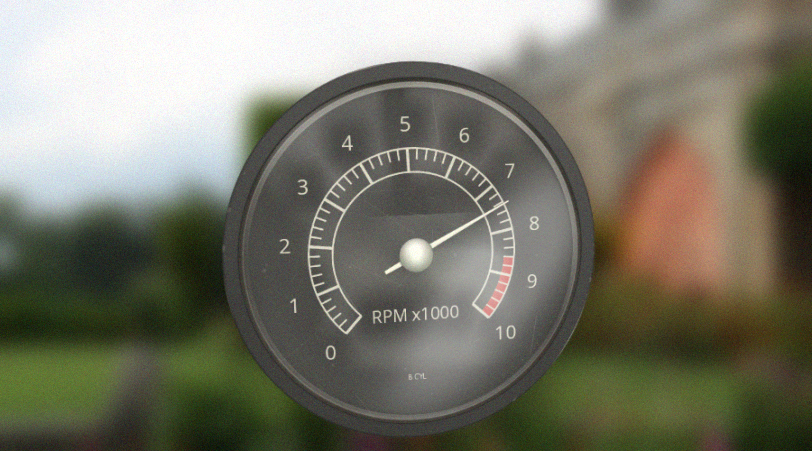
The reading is 7400 rpm
